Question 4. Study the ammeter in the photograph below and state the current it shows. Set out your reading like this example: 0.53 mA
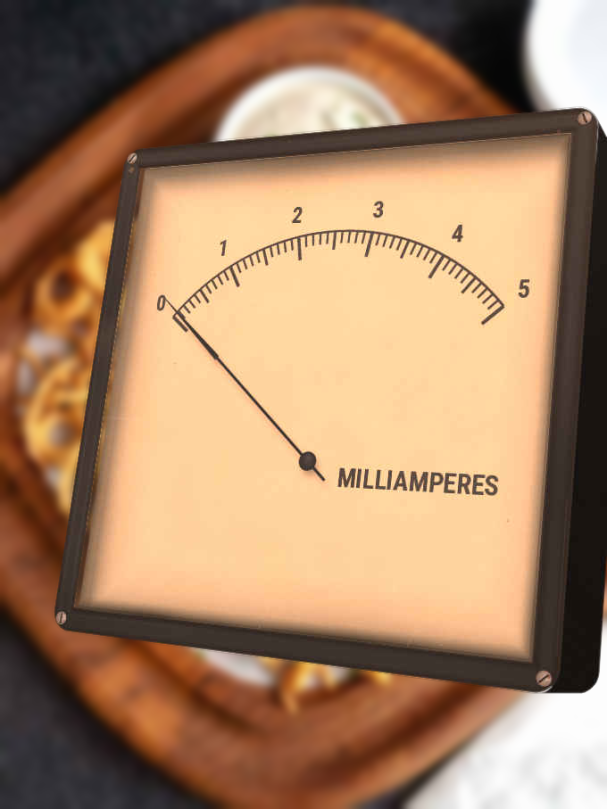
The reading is 0.1 mA
